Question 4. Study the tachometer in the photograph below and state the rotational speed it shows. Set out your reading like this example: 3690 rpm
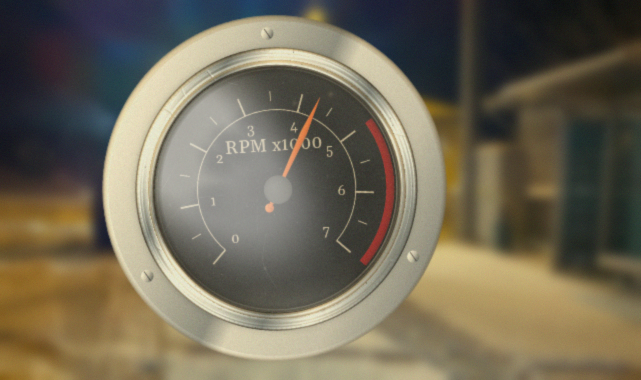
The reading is 4250 rpm
